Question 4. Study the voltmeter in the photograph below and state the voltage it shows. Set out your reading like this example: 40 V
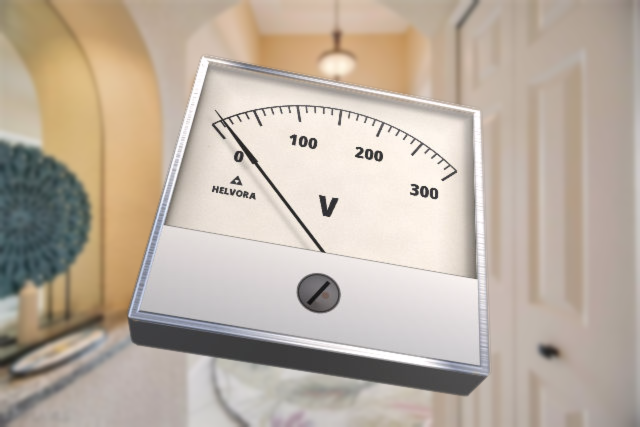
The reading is 10 V
